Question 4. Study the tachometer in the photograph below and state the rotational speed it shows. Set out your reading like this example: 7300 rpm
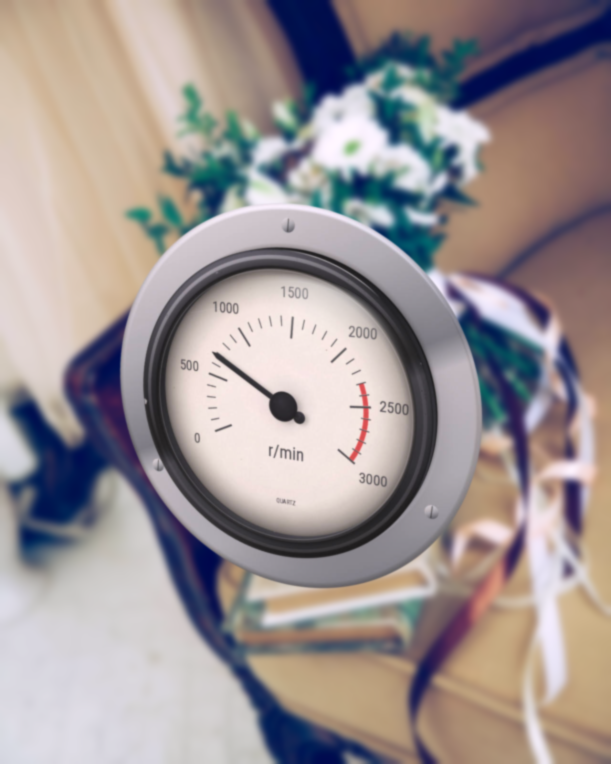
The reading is 700 rpm
